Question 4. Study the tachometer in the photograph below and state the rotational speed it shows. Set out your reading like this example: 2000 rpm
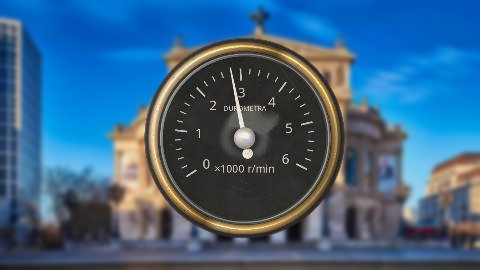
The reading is 2800 rpm
